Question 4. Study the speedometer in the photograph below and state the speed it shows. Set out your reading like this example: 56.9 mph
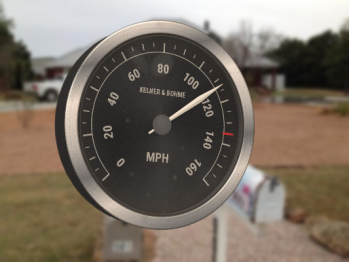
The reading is 112.5 mph
